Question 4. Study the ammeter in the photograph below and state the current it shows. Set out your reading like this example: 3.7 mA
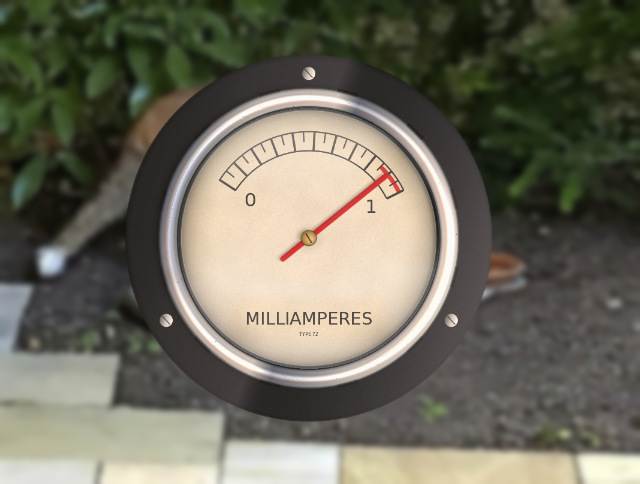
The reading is 0.9 mA
